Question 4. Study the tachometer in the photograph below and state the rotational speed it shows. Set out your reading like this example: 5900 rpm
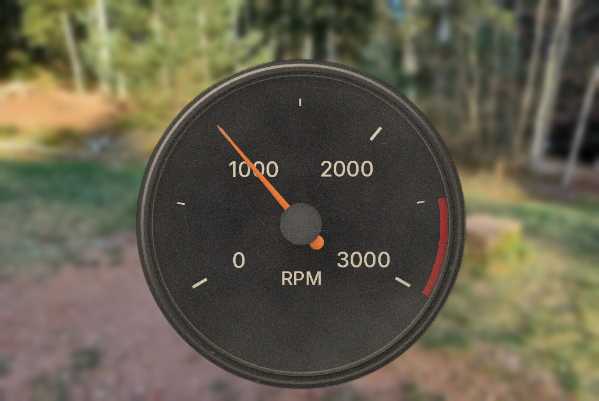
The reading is 1000 rpm
